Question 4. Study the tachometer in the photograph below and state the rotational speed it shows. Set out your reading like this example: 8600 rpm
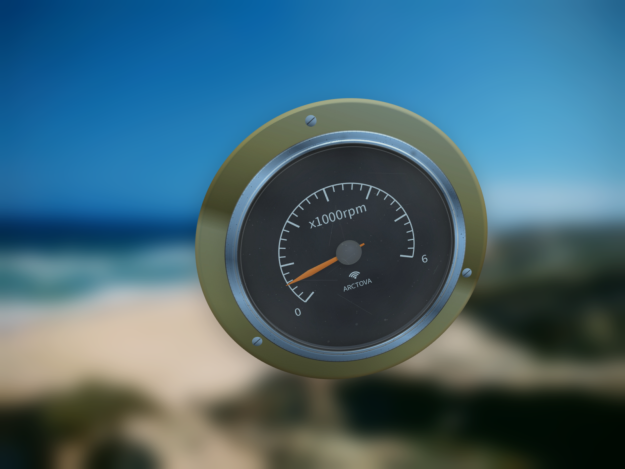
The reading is 600 rpm
